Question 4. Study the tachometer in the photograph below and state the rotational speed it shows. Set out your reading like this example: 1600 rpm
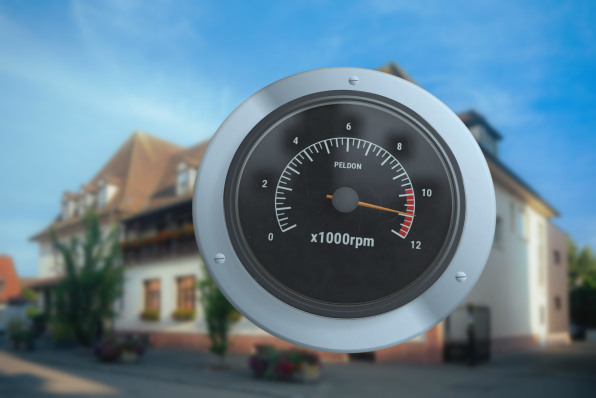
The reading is 11000 rpm
